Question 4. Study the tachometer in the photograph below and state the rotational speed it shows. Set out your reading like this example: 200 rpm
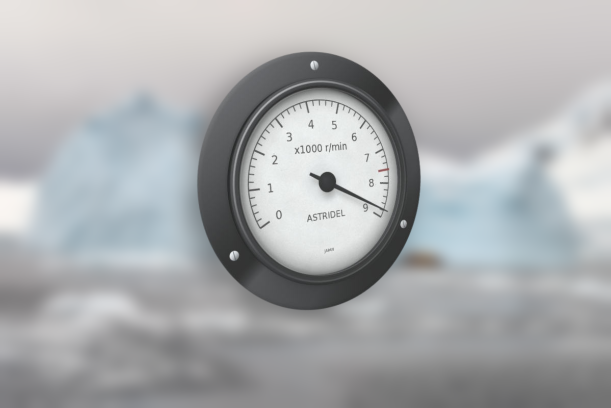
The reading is 8800 rpm
